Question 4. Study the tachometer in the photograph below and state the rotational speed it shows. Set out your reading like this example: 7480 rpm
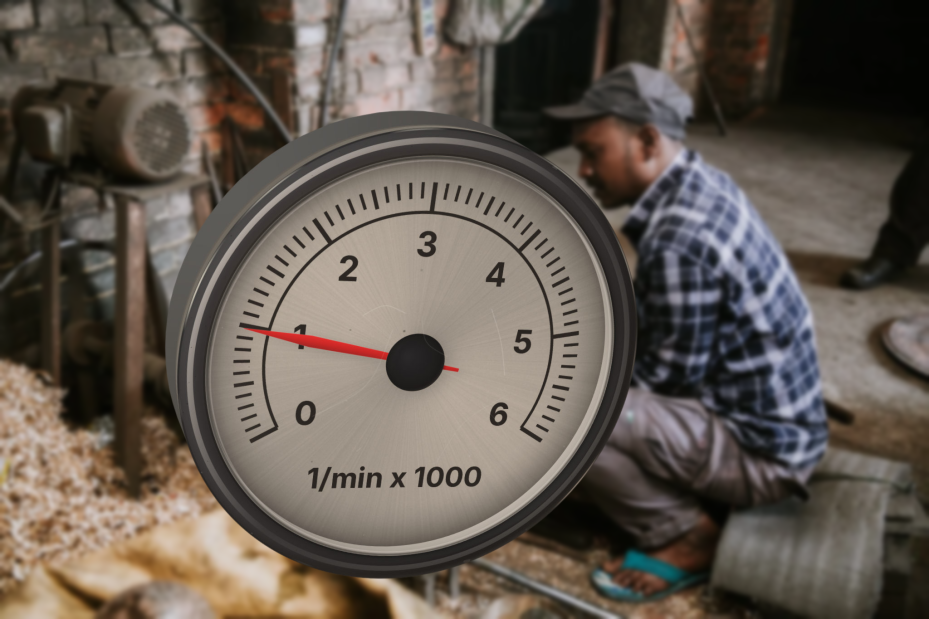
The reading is 1000 rpm
